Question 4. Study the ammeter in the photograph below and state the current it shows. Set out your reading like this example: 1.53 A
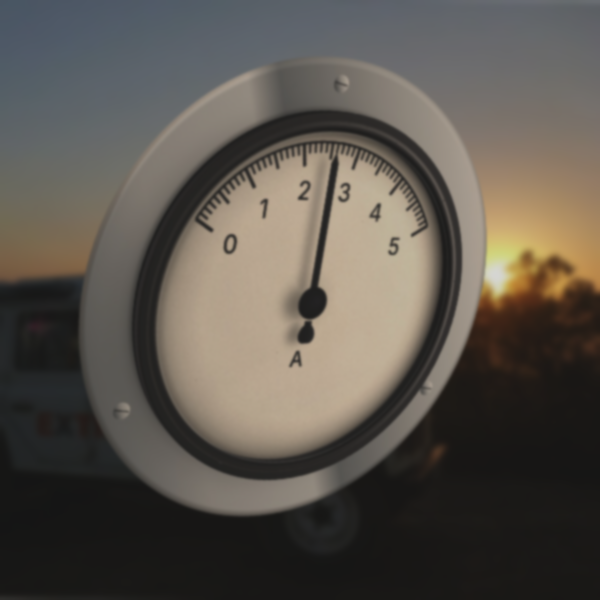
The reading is 2.5 A
